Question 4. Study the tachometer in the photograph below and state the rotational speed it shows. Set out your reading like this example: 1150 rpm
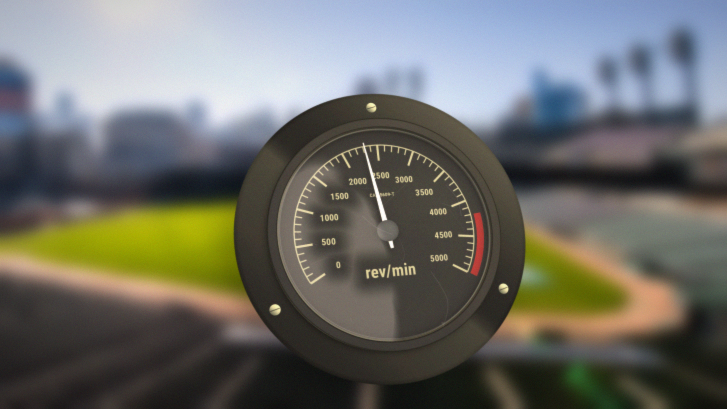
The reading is 2300 rpm
